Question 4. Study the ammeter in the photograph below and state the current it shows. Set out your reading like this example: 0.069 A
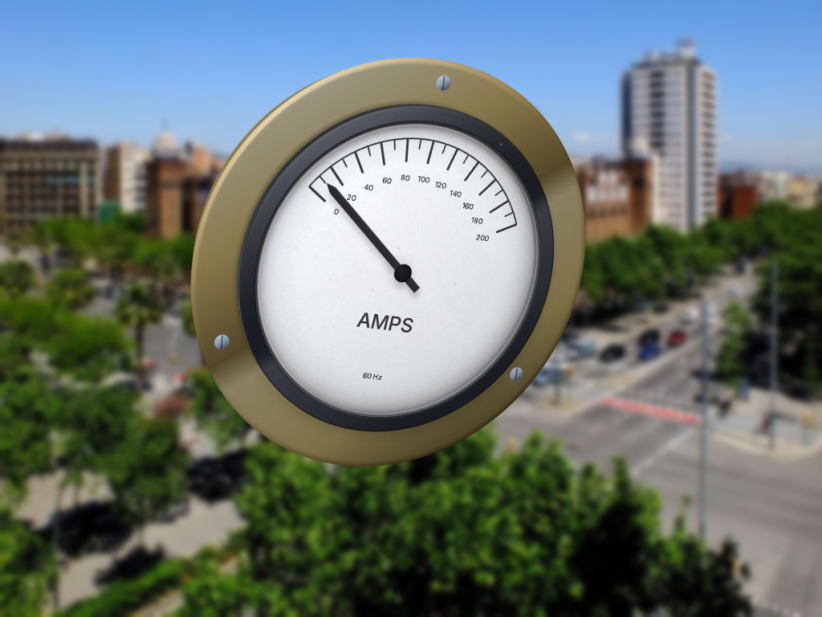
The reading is 10 A
